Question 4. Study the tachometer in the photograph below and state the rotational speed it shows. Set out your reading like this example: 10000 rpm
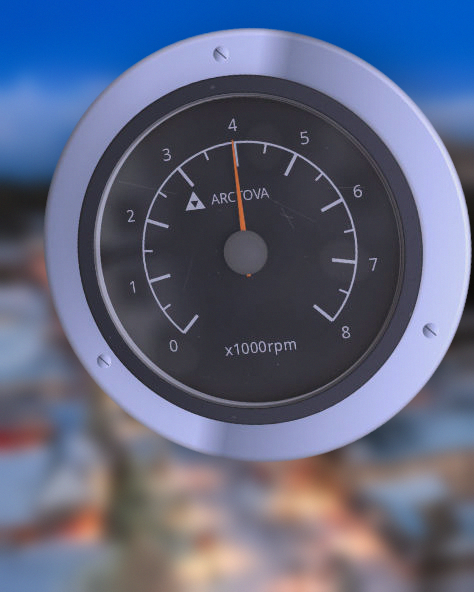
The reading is 4000 rpm
